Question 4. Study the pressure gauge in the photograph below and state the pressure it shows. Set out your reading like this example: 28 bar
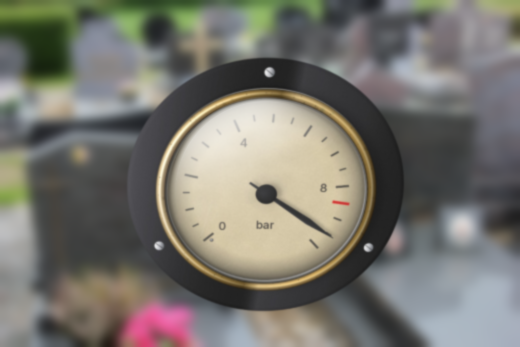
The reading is 9.5 bar
